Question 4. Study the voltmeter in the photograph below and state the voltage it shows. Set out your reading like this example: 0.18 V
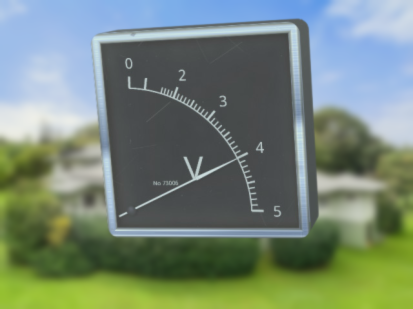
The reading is 4 V
